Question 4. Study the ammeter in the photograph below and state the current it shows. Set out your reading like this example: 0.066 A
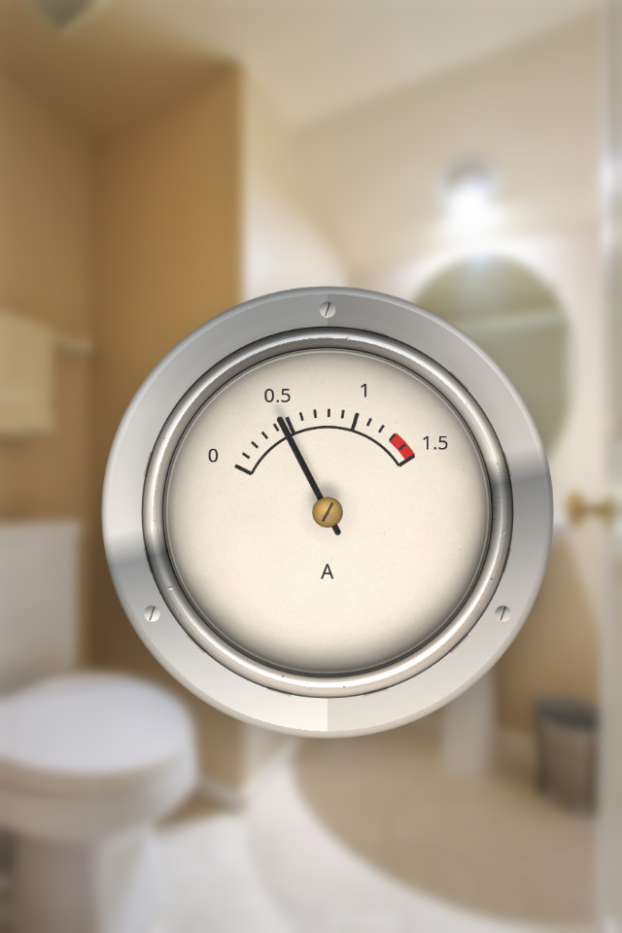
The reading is 0.45 A
